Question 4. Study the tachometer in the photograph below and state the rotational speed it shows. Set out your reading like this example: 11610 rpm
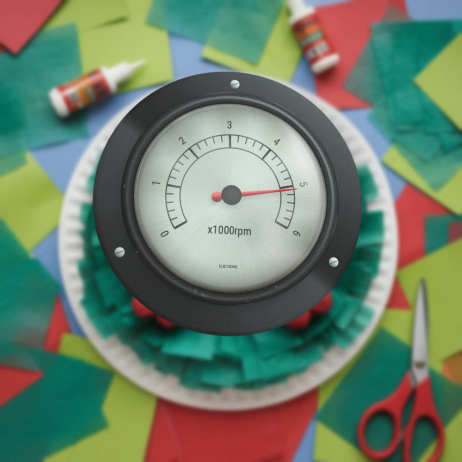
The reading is 5100 rpm
